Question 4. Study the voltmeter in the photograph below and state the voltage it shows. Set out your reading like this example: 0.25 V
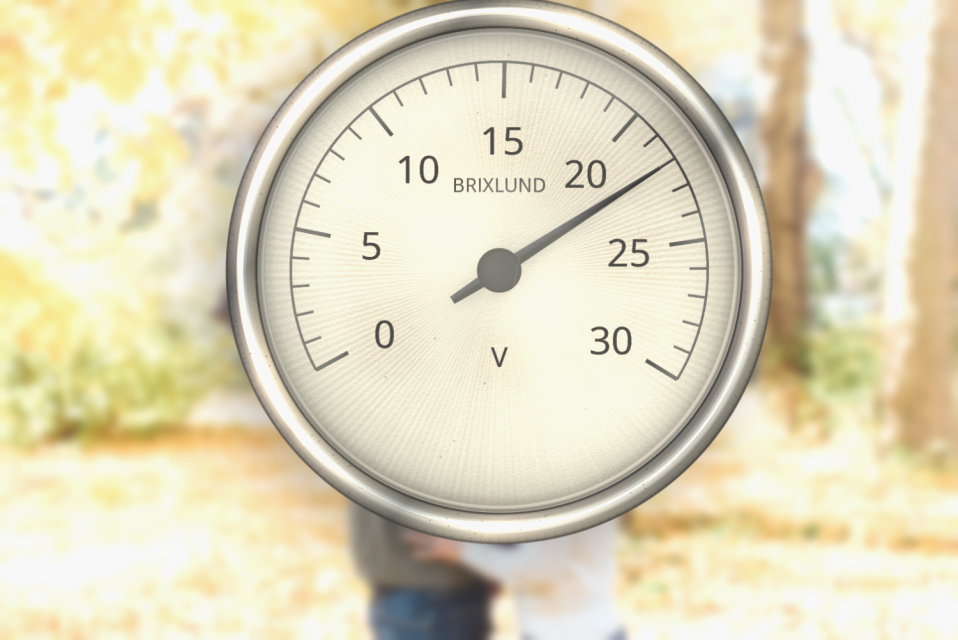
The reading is 22 V
